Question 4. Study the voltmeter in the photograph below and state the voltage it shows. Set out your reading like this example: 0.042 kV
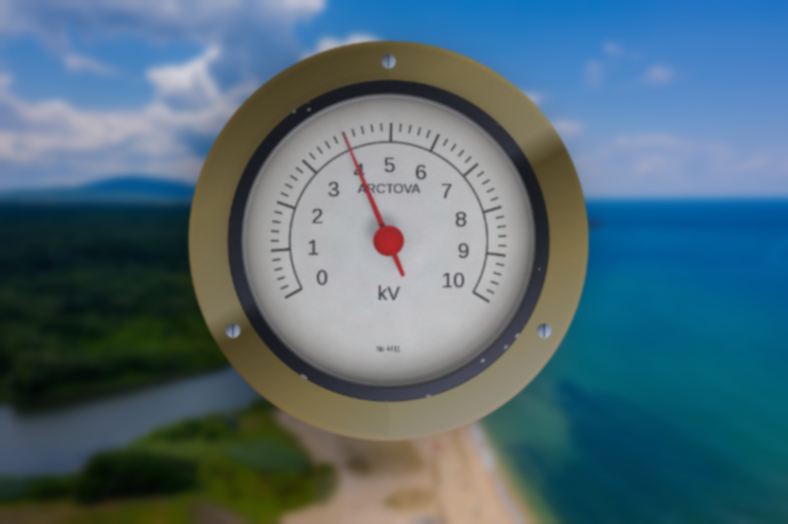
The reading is 4 kV
